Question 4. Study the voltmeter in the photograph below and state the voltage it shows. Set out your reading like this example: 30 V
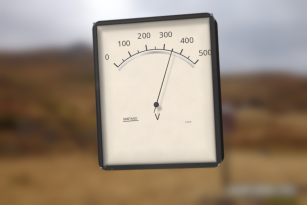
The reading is 350 V
